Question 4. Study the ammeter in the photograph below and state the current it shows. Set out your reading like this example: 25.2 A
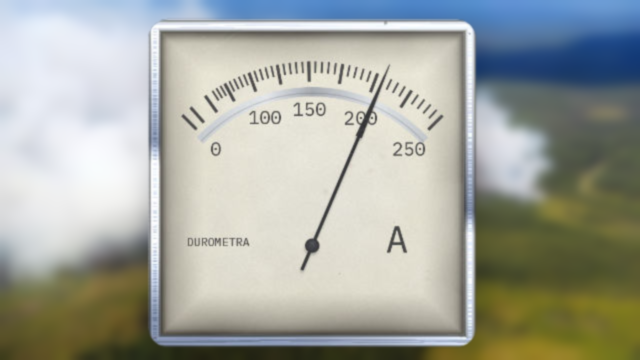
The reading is 205 A
